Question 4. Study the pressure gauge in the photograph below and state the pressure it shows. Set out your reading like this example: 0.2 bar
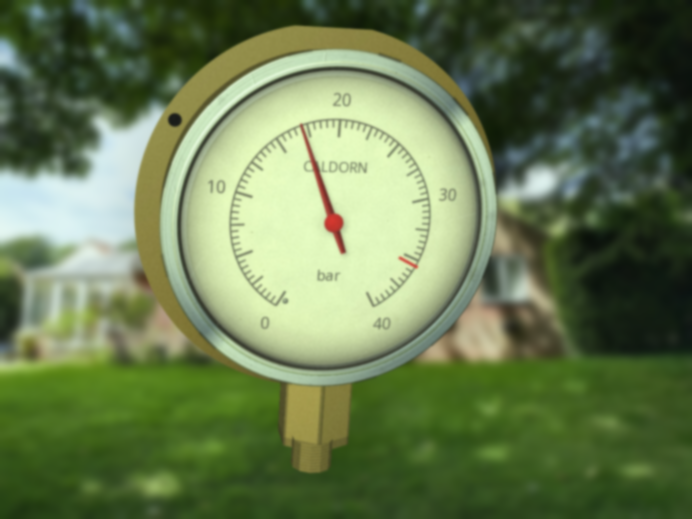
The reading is 17 bar
